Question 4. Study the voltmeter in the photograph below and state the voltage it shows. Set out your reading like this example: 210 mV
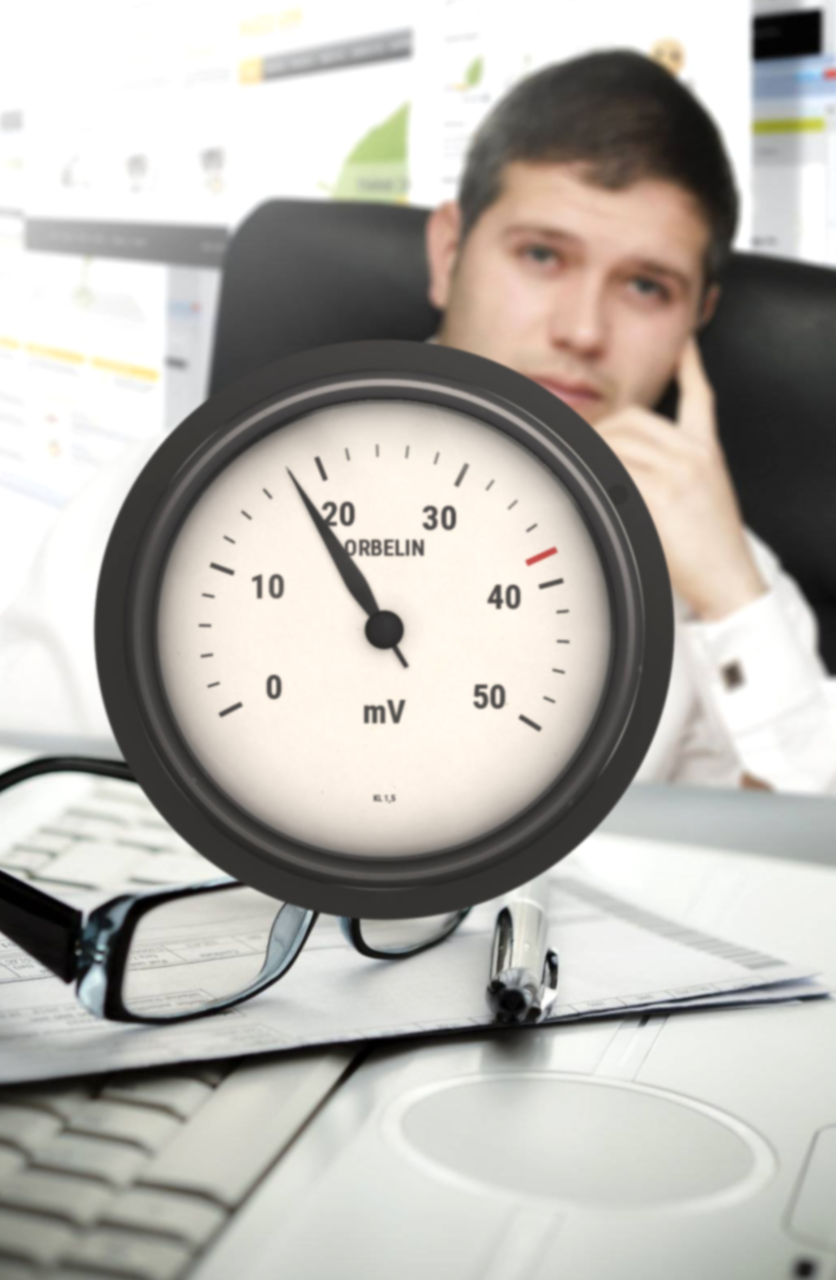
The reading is 18 mV
